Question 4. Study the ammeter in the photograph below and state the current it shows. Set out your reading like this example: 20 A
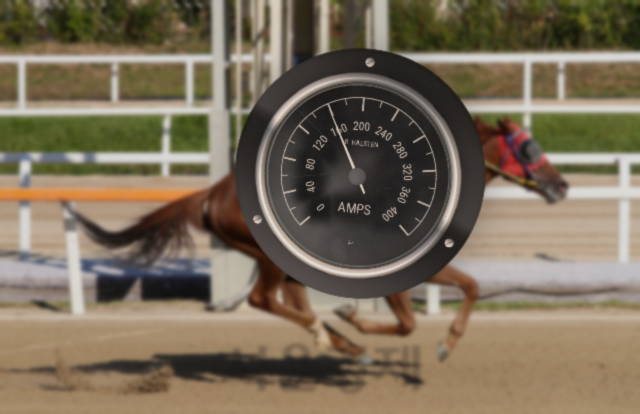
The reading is 160 A
